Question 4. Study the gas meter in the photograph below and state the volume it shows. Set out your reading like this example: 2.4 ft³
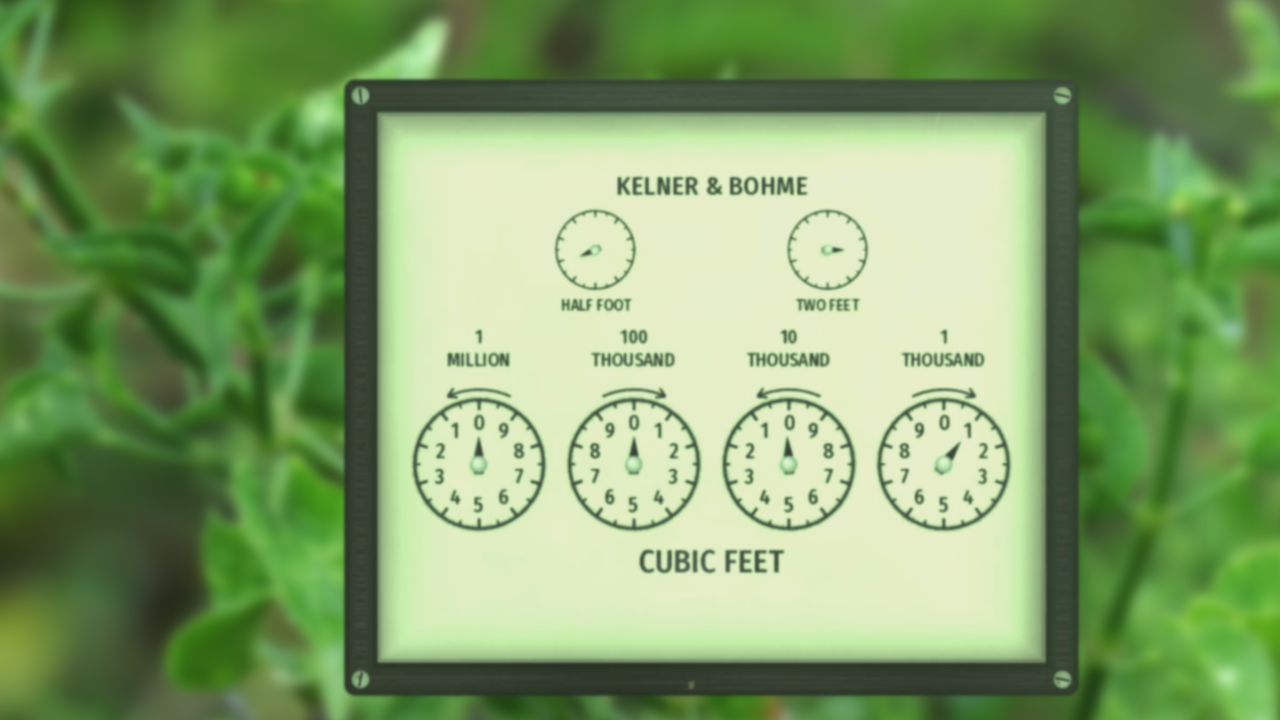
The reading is 100 ft³
